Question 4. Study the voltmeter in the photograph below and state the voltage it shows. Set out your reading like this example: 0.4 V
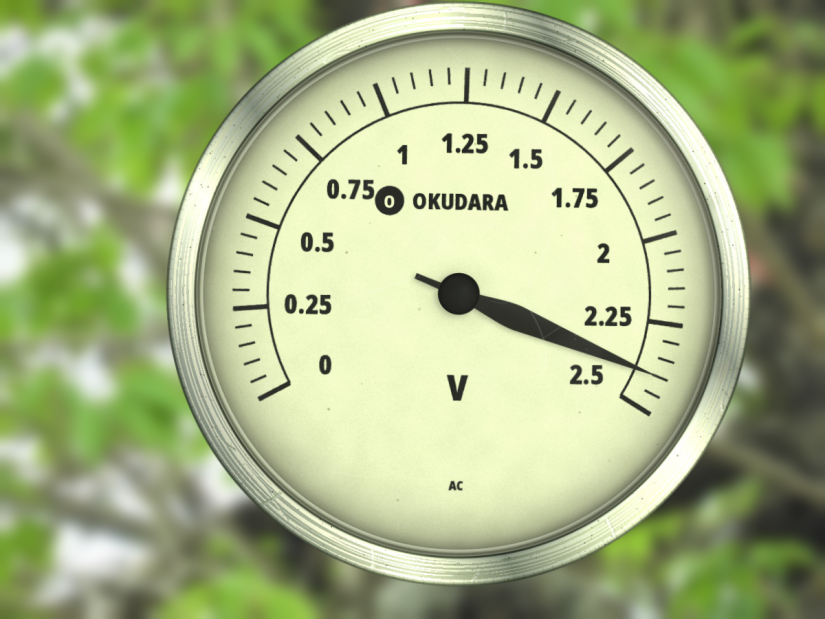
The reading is 2.4 V
